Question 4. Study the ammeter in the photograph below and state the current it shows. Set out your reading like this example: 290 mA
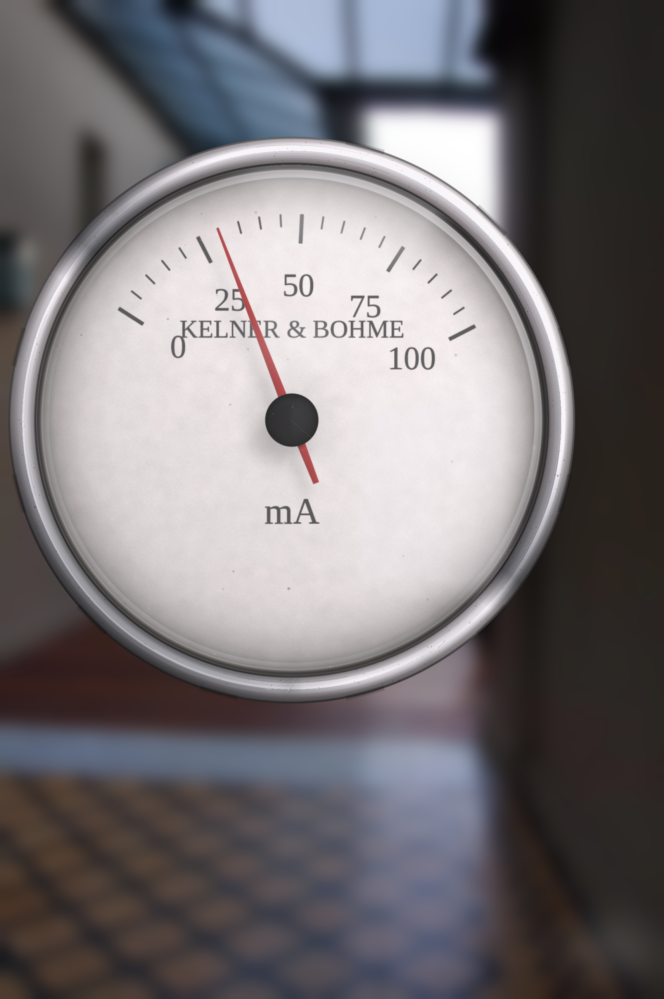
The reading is 30 mA
